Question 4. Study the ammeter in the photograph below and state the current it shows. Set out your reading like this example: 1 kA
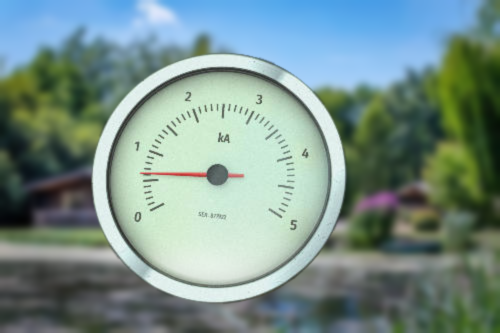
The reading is 0.6 kA
